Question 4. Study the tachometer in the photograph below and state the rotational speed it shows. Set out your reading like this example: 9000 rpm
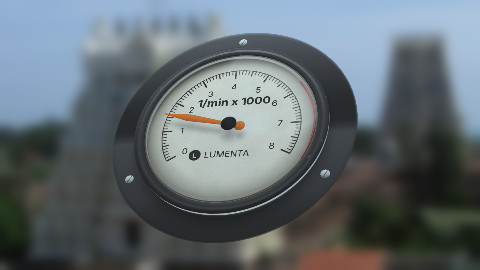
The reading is 1500 rpm
